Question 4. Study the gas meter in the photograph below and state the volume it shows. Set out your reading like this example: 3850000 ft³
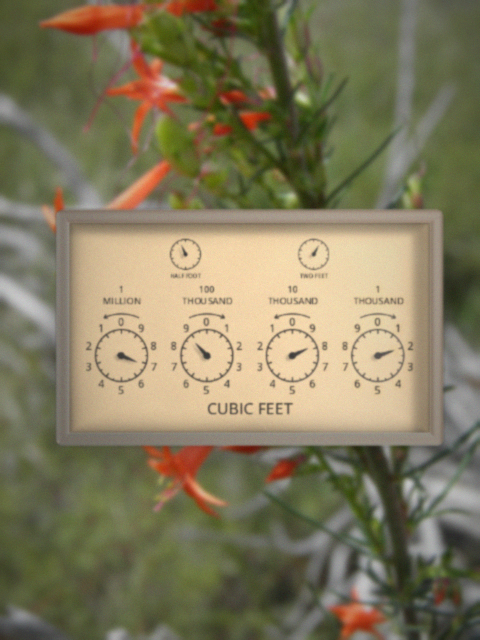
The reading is 688200 ft³
